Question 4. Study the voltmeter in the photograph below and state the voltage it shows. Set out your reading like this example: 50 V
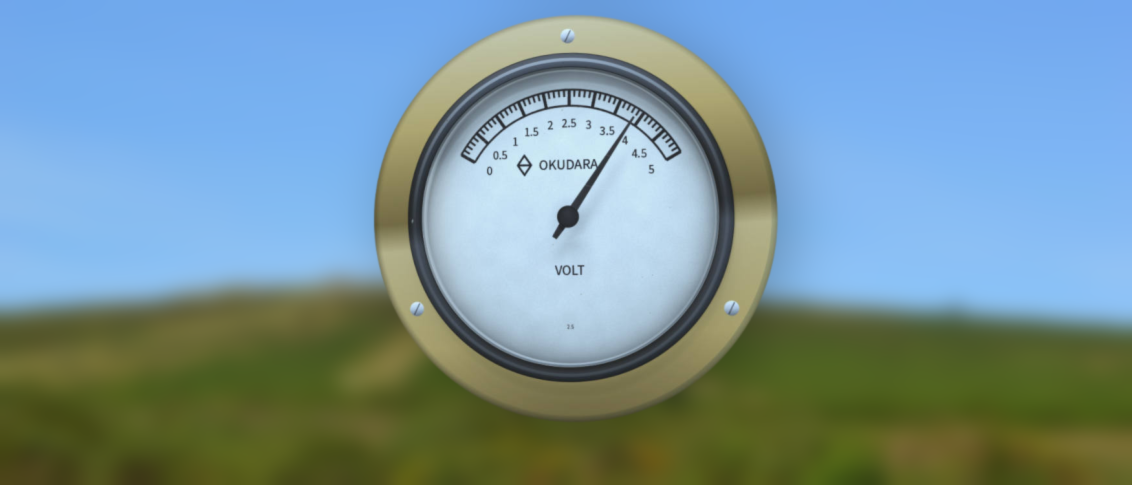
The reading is 3.9 V
